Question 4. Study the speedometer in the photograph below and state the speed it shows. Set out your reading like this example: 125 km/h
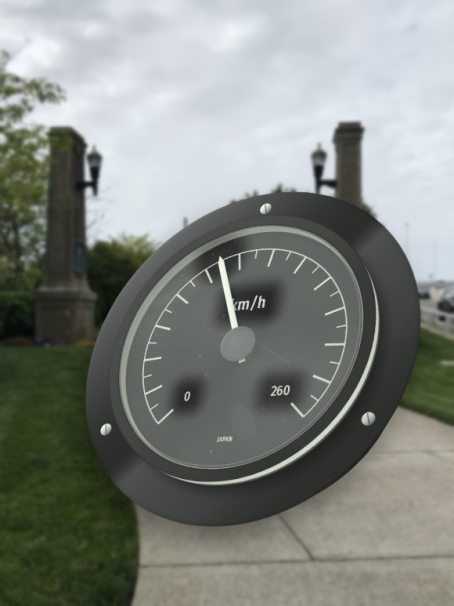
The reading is 110 km/h
